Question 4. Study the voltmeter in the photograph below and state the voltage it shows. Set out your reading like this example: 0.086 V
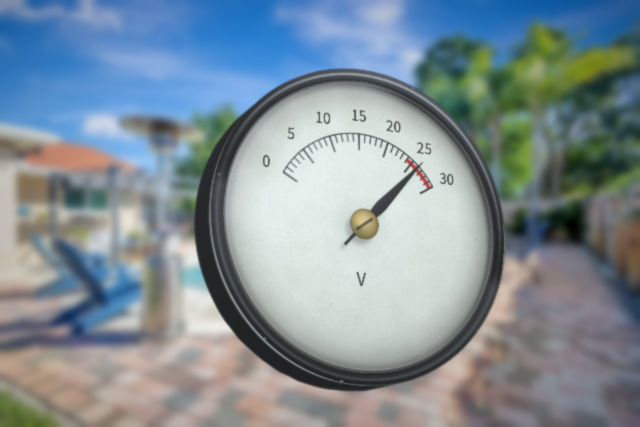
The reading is 26 V
